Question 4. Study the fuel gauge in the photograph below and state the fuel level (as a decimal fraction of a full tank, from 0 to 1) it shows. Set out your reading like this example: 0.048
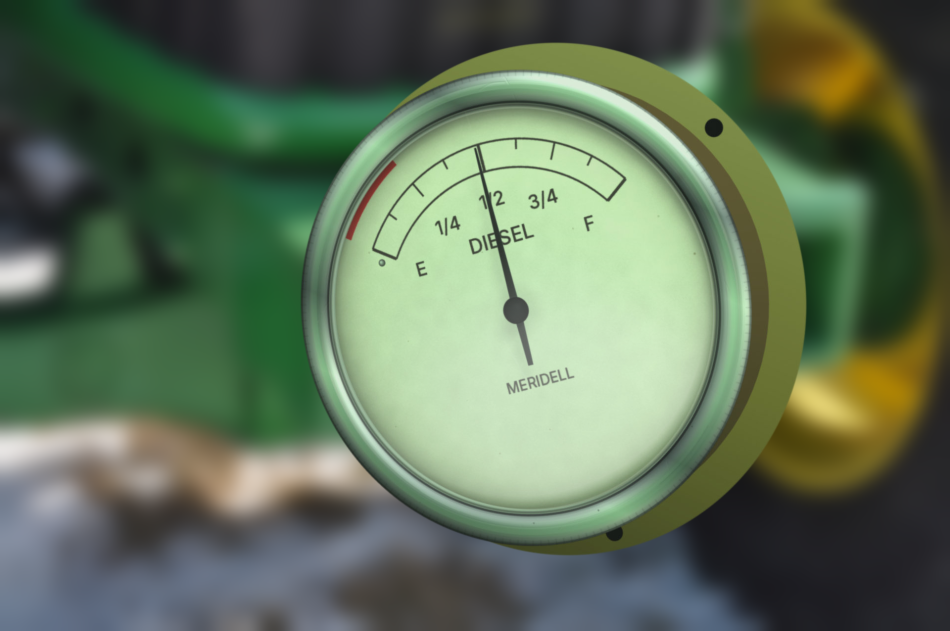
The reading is 0.5
